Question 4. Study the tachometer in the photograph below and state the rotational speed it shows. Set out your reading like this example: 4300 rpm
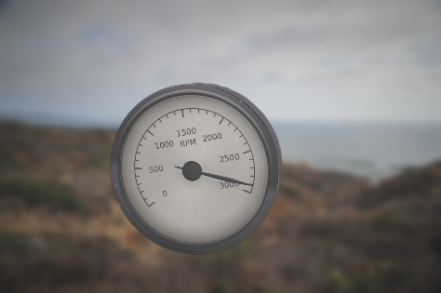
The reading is 2900 rpm
